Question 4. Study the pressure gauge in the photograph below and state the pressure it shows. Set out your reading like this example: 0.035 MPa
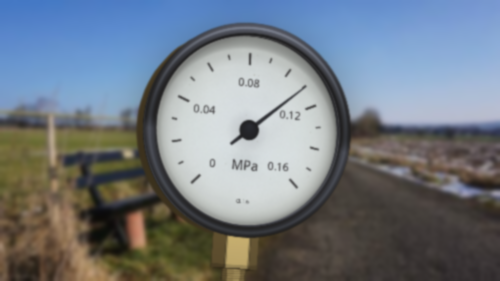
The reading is 0.11 MPa
